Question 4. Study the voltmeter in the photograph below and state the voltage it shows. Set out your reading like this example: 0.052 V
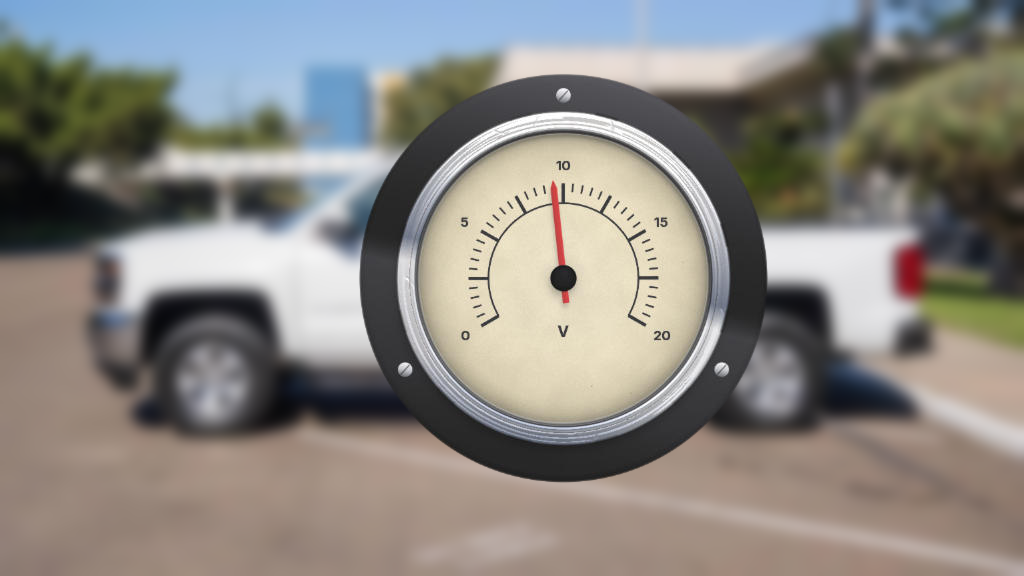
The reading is 9.5 V
